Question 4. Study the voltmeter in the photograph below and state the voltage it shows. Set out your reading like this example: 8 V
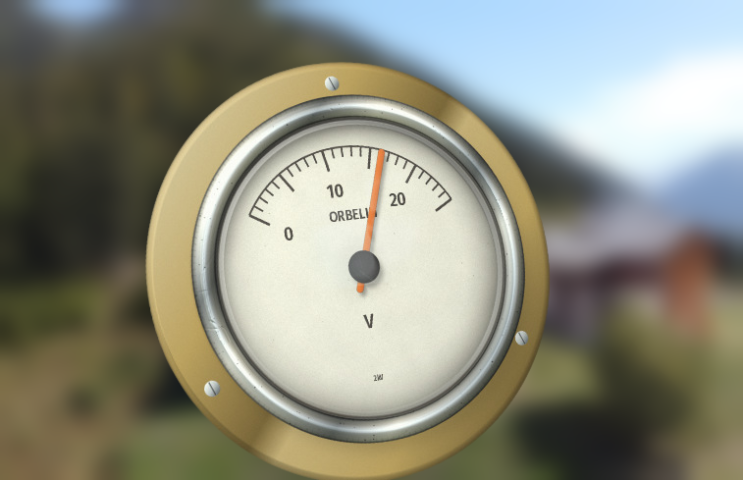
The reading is 16 V
